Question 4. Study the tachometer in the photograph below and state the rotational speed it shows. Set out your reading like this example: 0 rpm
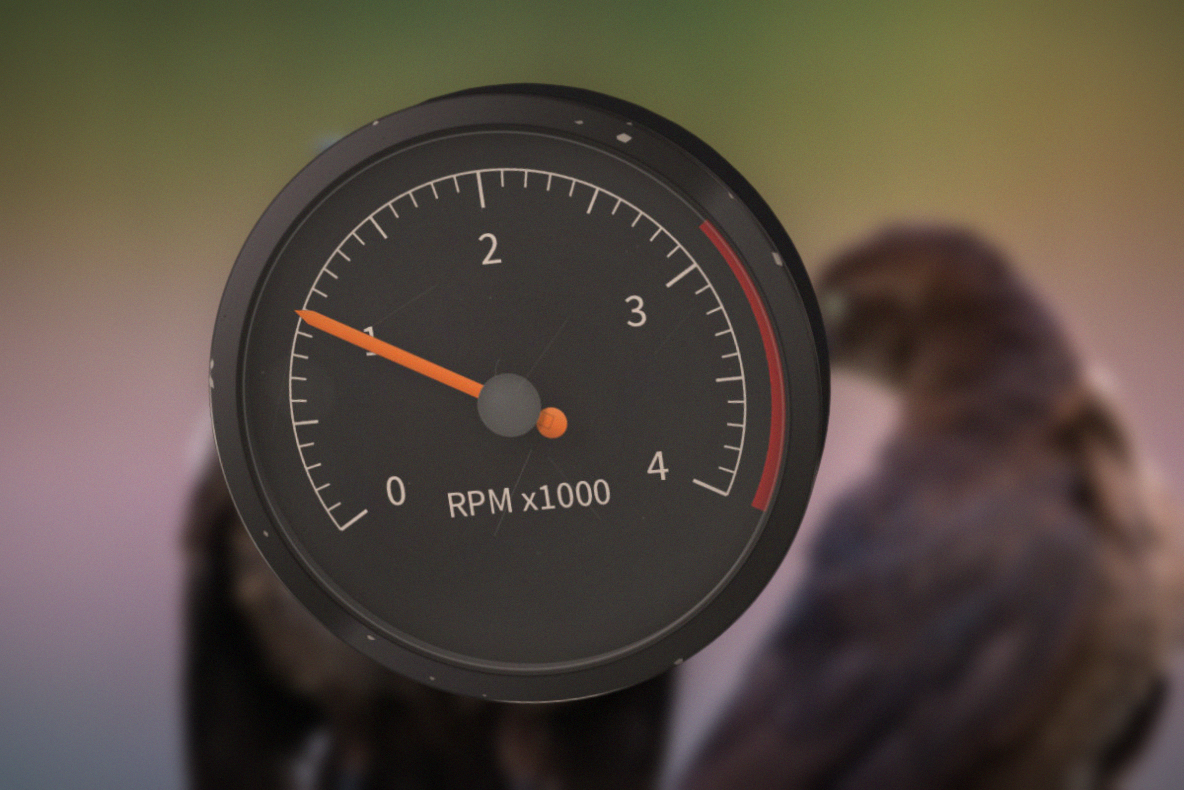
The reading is 1000 rpm
